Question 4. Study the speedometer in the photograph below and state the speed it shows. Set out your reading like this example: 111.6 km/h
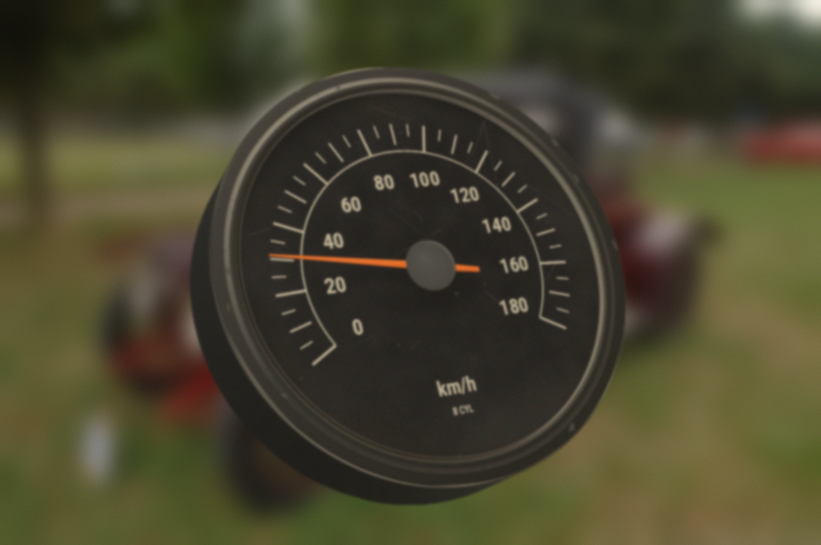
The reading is 30 km/h
